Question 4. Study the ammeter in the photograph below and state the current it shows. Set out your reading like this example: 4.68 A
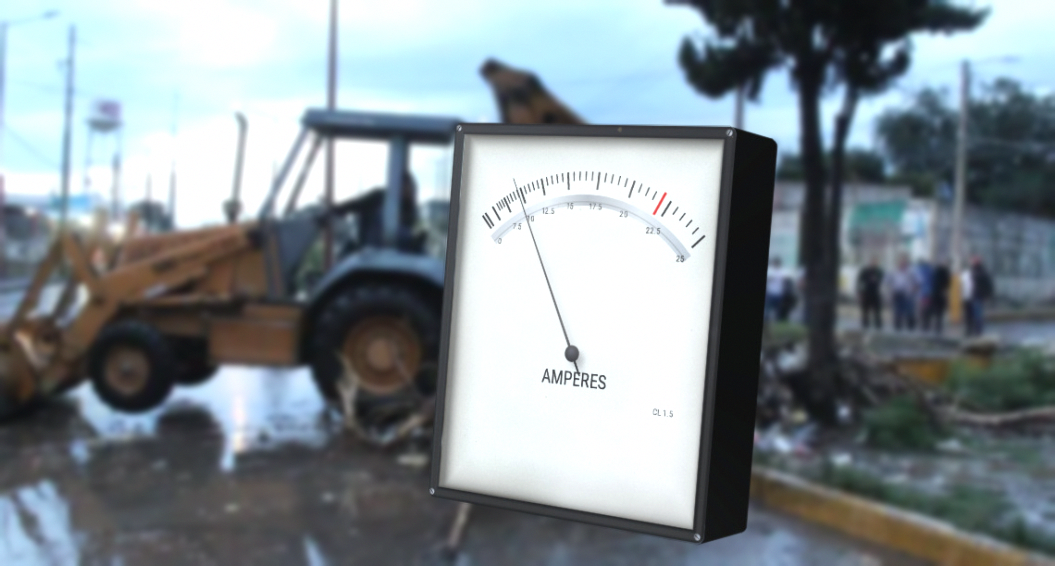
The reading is 10 A
